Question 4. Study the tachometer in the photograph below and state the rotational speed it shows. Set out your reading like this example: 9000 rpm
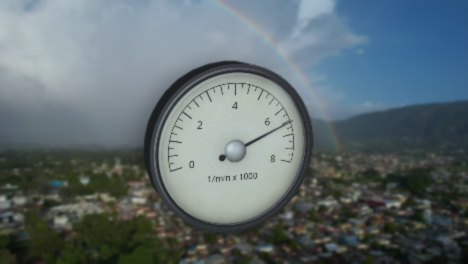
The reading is 6500 rpm
